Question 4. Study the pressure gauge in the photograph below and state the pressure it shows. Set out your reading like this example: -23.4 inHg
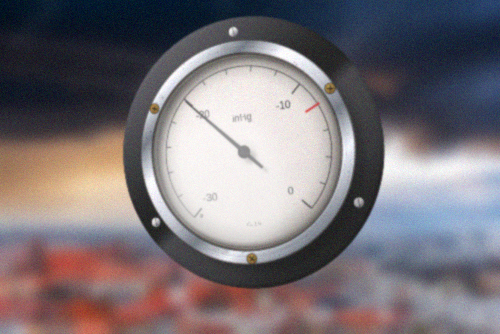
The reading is -20 inHg
